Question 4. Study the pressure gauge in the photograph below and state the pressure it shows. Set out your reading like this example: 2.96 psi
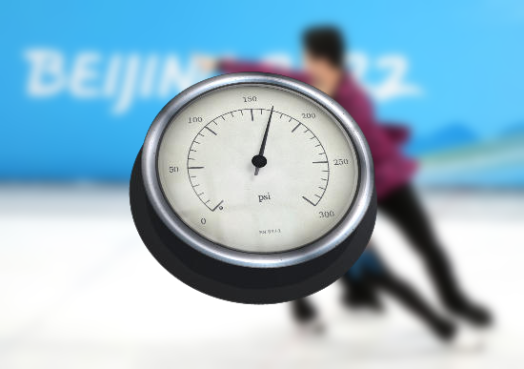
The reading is 170 psi
